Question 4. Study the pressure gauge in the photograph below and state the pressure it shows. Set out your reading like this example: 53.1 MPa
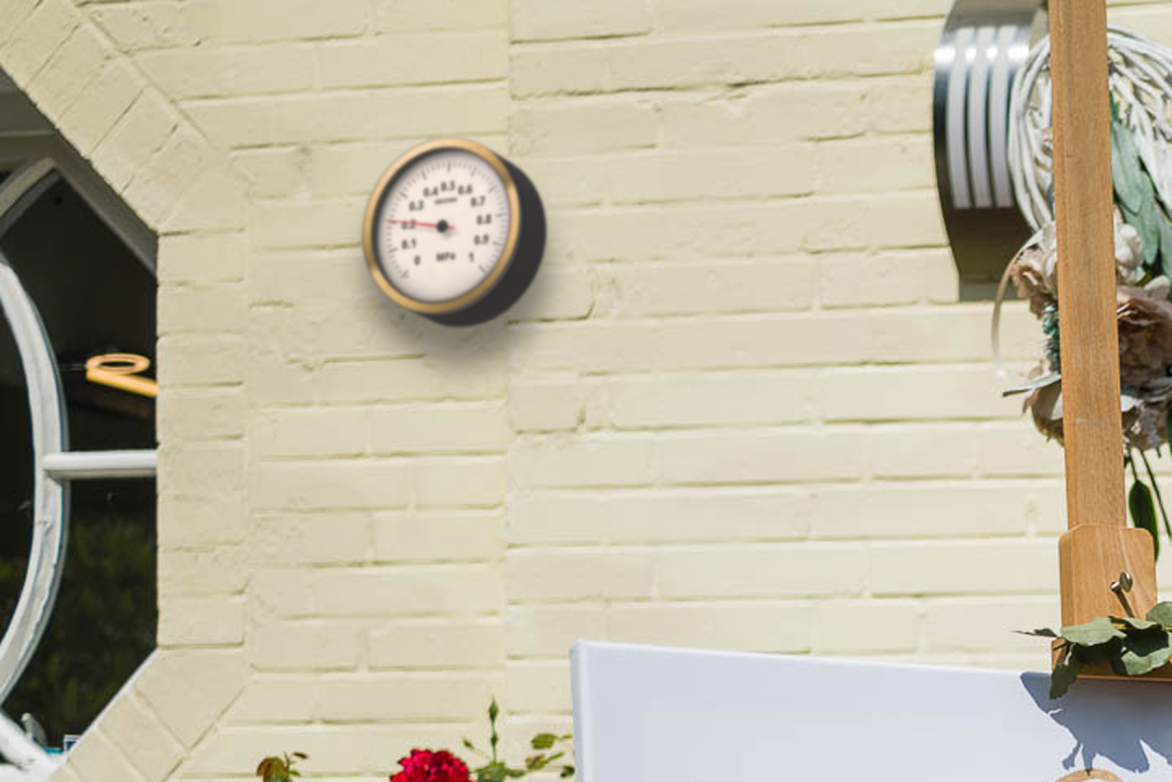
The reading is 0.2 MPa
